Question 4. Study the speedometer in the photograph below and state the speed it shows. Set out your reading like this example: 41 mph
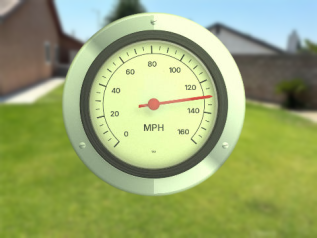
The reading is 130 mph
